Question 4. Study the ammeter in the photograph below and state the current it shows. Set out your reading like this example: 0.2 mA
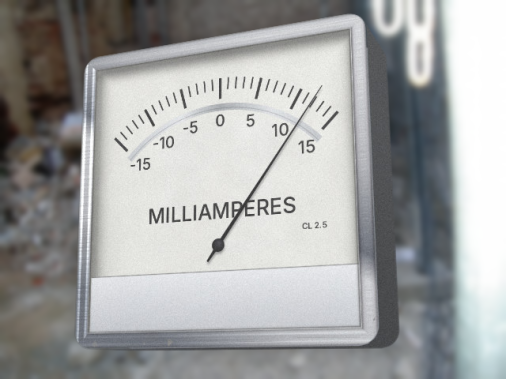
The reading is 12 mA
